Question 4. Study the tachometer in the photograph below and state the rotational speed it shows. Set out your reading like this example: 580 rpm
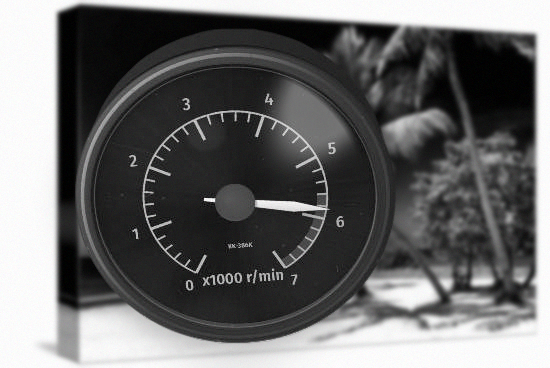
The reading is 5800 rpm
